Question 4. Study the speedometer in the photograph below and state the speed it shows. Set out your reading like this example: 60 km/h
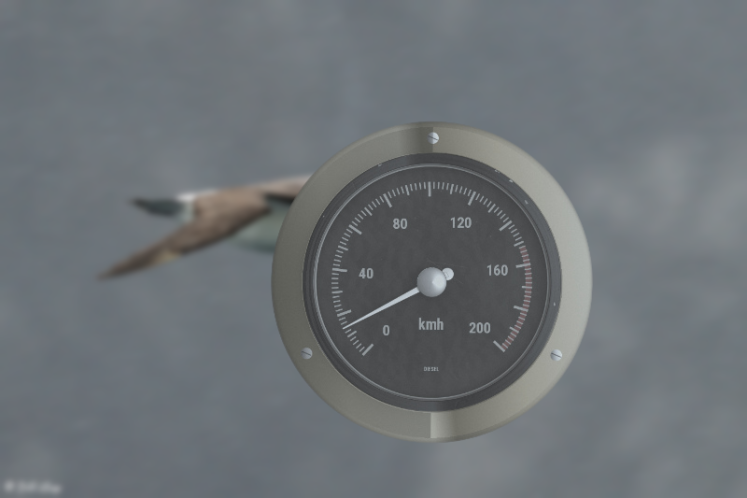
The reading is 14 km/h
